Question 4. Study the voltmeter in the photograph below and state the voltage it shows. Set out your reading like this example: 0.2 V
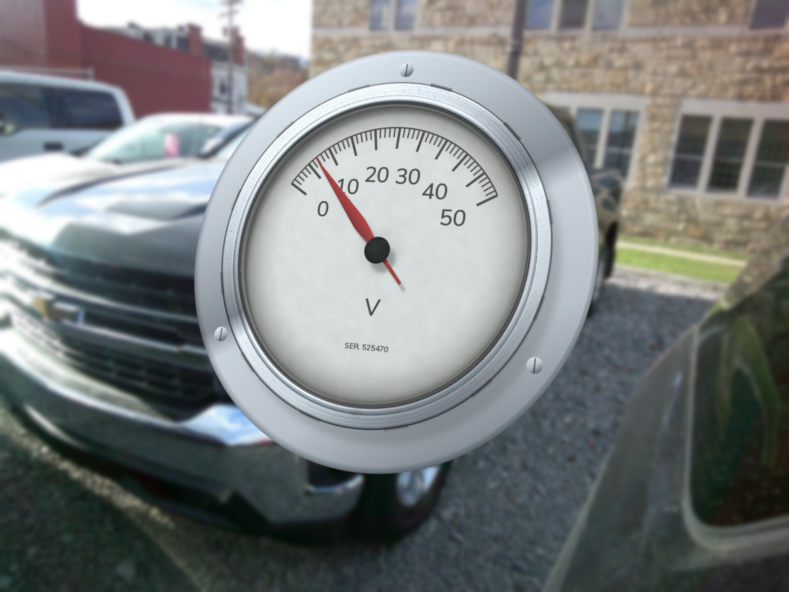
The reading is 7 V
